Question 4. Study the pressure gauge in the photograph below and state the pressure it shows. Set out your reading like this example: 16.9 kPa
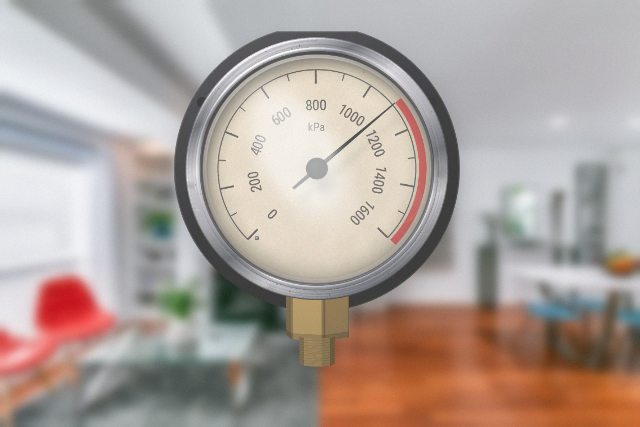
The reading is 1100 kPa
